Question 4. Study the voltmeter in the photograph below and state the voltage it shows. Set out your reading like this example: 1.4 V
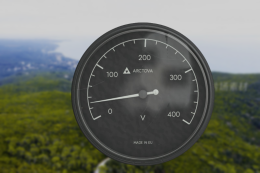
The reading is 30 V
